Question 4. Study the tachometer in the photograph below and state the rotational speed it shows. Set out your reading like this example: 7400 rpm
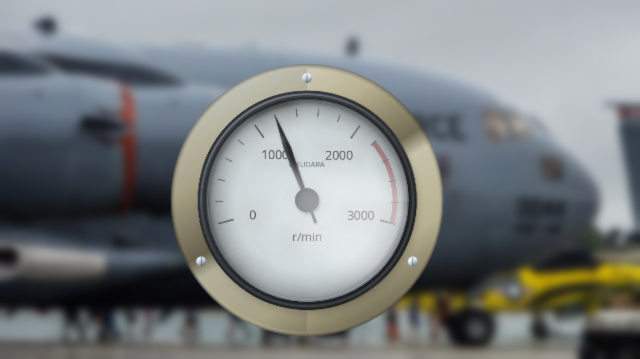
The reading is 1200 rpm
